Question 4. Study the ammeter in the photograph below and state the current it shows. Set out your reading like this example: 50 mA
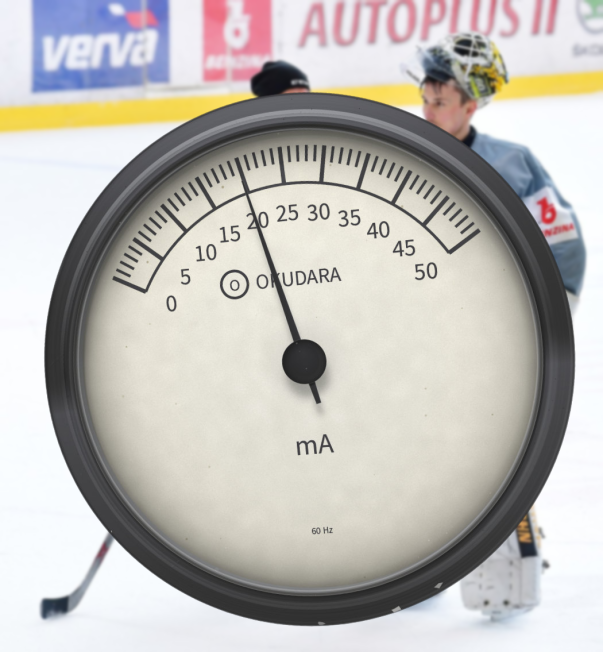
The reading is 20 mA
